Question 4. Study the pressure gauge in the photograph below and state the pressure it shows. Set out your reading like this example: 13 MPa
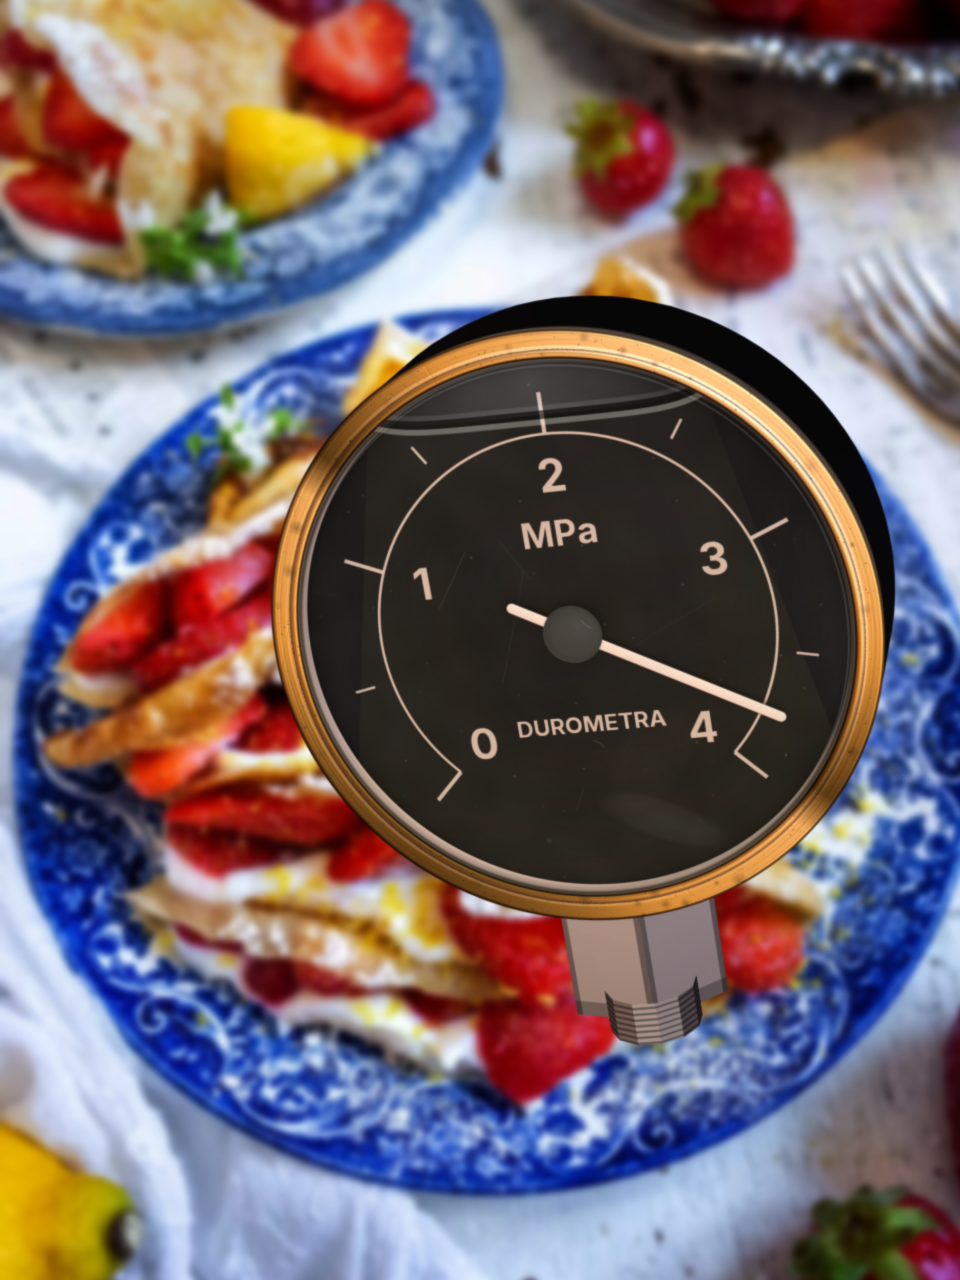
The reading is 3.75 MPa
